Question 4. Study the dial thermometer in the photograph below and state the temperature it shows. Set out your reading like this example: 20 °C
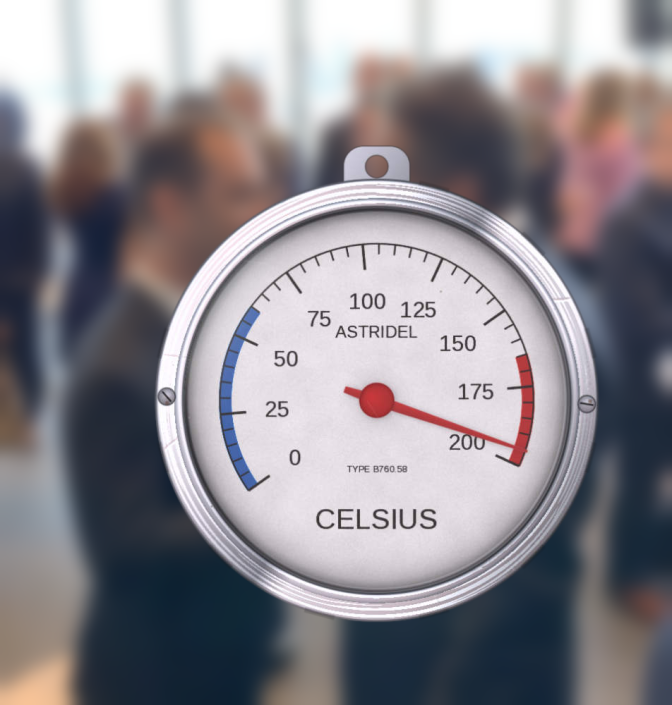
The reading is 195 °C
